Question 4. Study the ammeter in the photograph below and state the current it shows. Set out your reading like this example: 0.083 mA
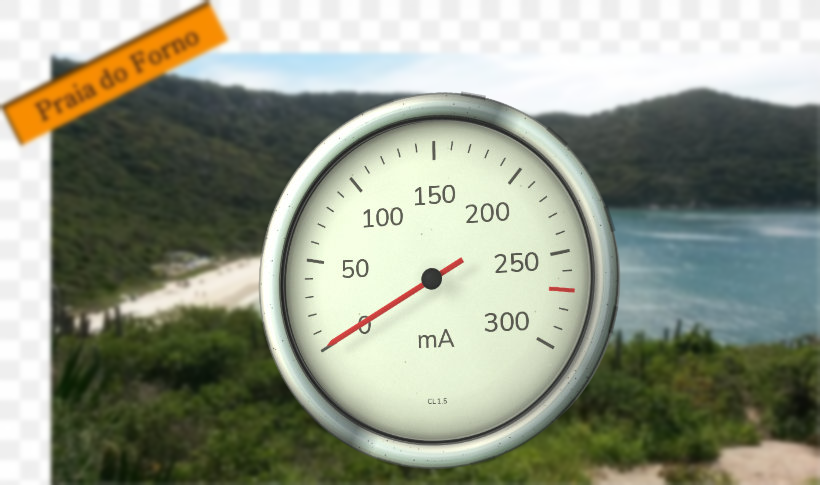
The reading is 0 mA
